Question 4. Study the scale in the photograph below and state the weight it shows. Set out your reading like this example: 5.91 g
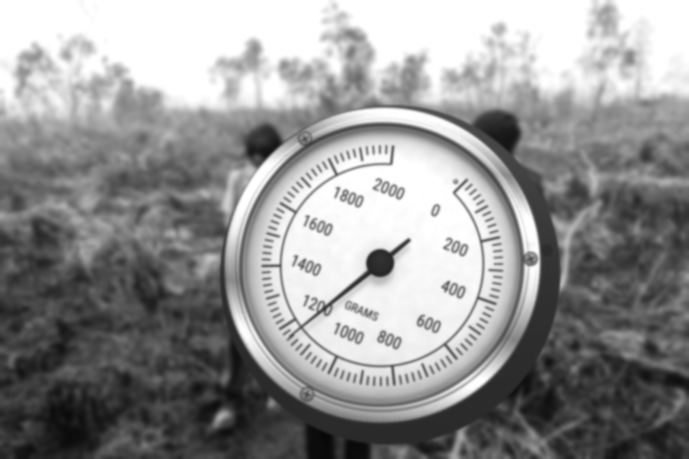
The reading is 1160 g
